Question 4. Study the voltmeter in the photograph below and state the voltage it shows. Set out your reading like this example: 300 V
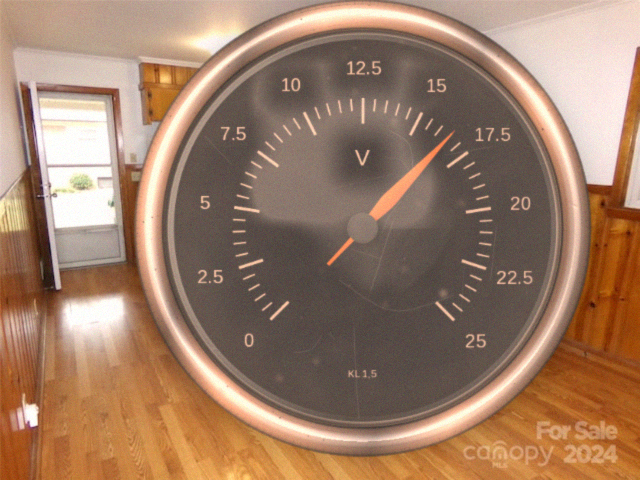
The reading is 16.5 V
